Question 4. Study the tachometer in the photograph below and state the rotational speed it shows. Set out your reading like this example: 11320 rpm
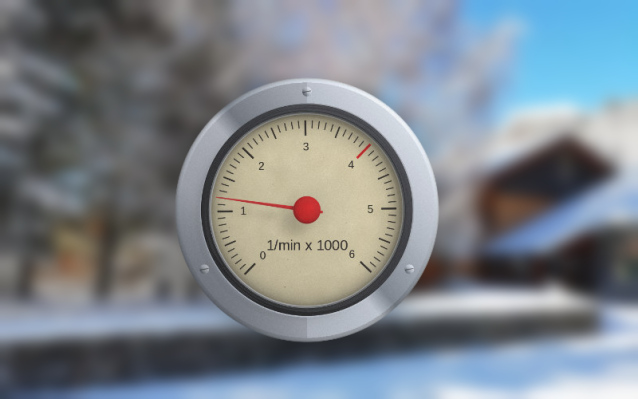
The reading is 1200 rpm
